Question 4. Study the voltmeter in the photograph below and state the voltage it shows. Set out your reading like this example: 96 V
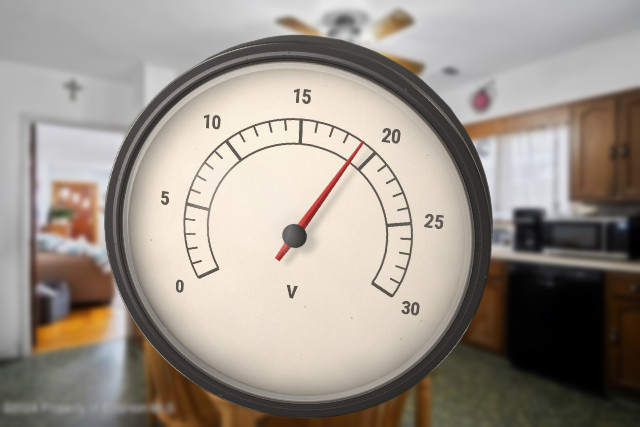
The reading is 19 V
